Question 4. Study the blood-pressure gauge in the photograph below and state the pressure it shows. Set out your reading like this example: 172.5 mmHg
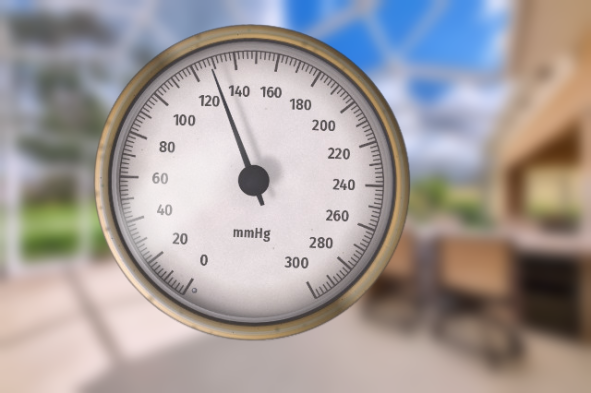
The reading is 128 mmHg
